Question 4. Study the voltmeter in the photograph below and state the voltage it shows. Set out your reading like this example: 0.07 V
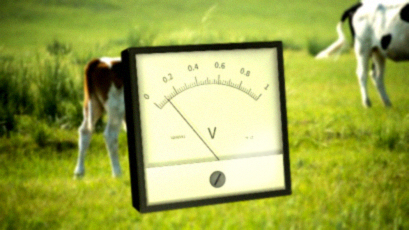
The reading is 0.1 V
